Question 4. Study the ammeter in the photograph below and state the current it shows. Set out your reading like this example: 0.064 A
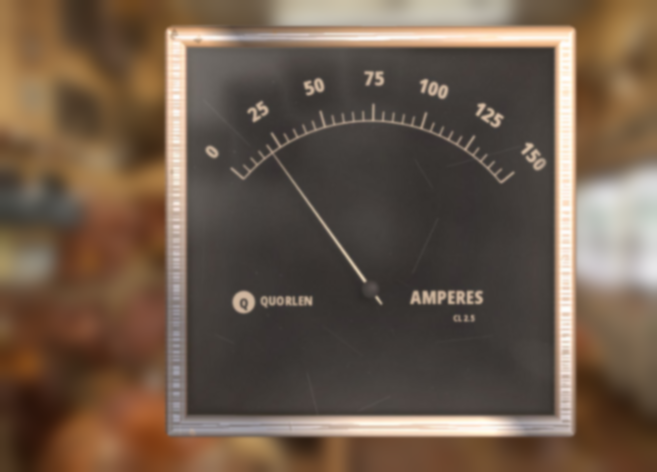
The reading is 20 A
